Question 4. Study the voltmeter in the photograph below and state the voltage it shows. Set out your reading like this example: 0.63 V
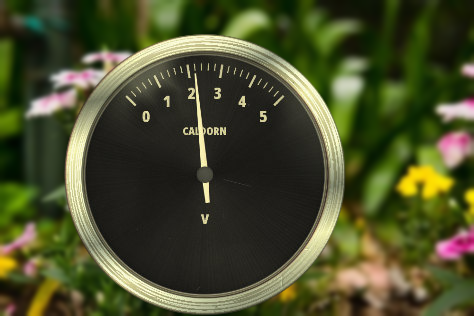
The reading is 2.2 V
